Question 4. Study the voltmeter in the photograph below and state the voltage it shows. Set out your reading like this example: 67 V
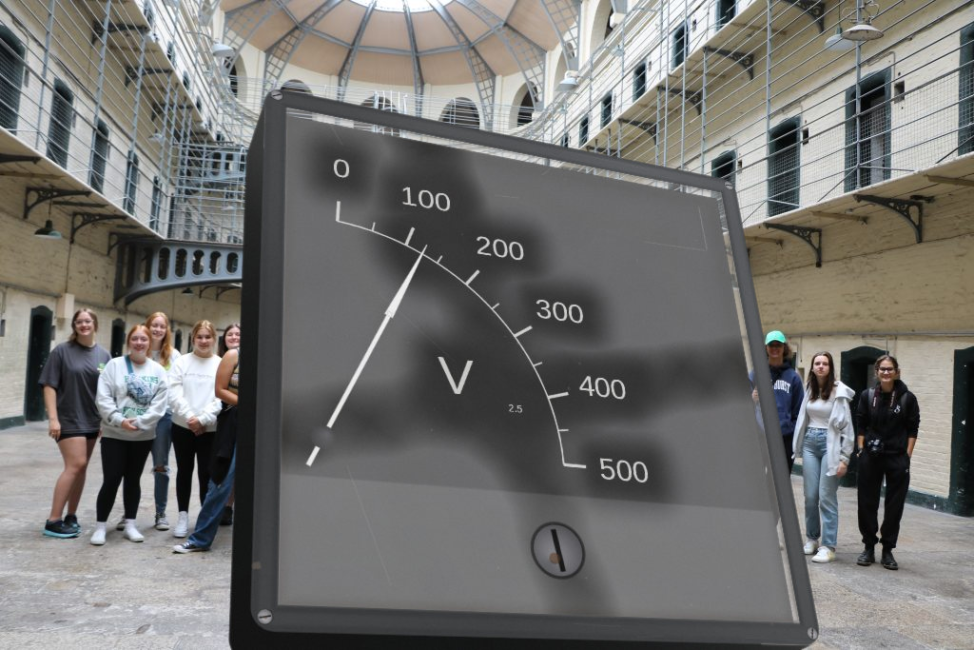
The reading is 125 V
